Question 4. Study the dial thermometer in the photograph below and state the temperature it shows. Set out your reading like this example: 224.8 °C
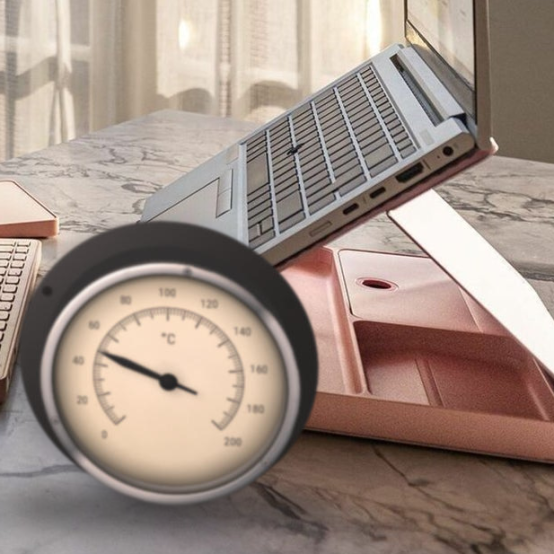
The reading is 50 °C
